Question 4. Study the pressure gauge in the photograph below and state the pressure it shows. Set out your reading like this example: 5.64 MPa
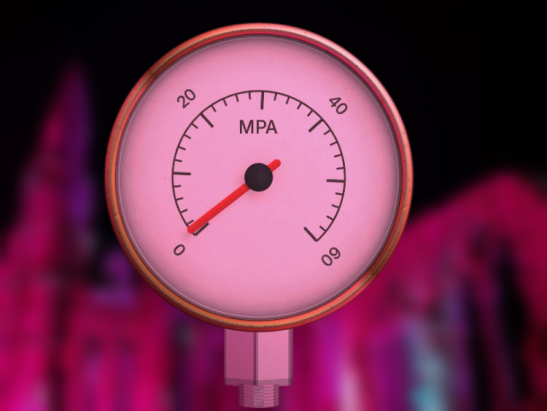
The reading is 1 MPa
